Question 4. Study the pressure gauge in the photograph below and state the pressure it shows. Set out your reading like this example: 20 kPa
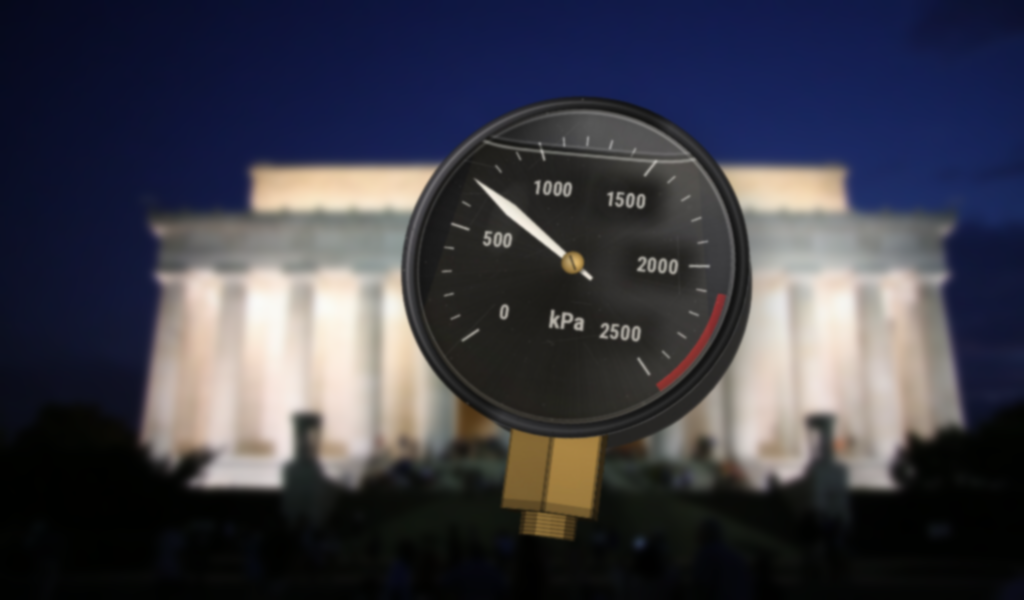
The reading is 700 kPa
